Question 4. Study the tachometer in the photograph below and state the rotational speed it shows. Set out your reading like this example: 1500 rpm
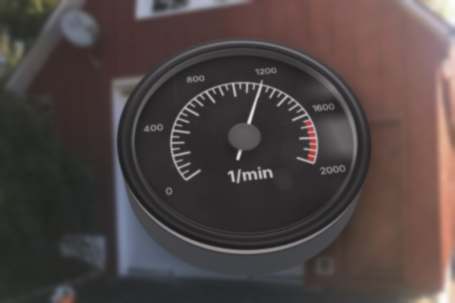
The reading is 1200 rpm
